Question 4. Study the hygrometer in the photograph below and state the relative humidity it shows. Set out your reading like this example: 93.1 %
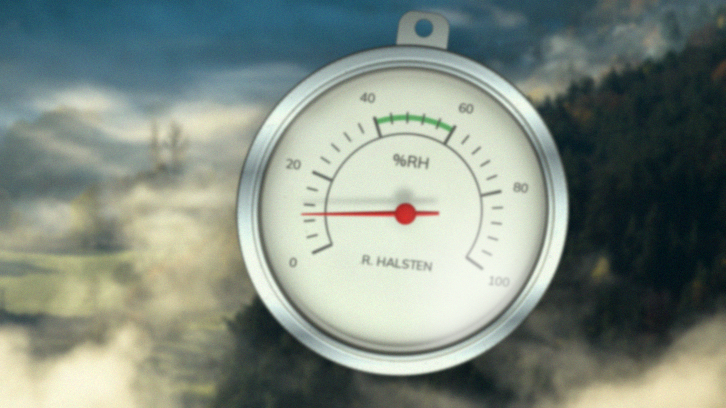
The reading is 10 %
